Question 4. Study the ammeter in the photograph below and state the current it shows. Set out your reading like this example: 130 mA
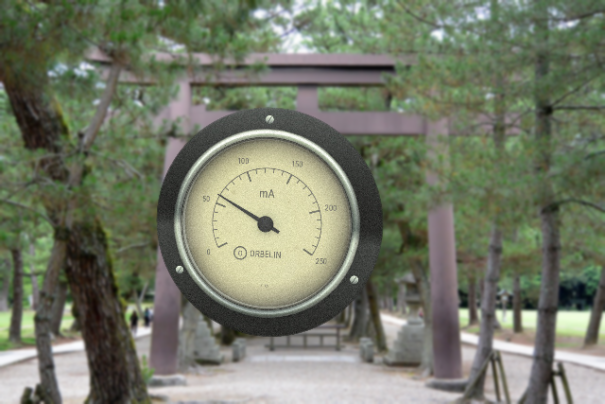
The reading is 60 mA
